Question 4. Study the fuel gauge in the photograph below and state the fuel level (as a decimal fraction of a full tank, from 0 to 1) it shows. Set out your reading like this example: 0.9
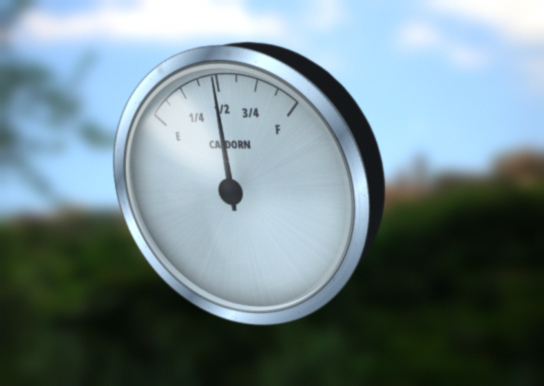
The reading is 0.5
